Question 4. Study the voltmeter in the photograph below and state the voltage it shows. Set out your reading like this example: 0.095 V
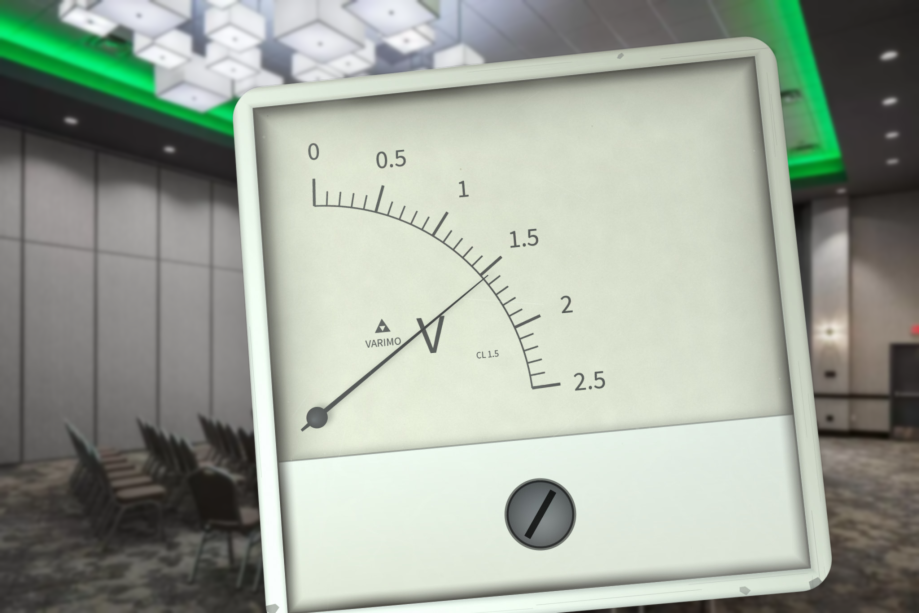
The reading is 1.55 V
